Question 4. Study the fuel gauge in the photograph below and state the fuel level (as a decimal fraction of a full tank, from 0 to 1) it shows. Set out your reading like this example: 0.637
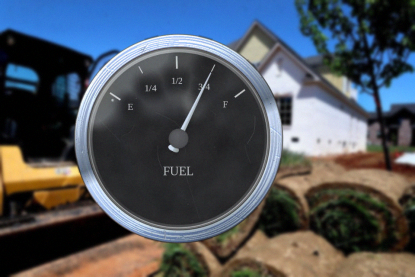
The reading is 0.75
